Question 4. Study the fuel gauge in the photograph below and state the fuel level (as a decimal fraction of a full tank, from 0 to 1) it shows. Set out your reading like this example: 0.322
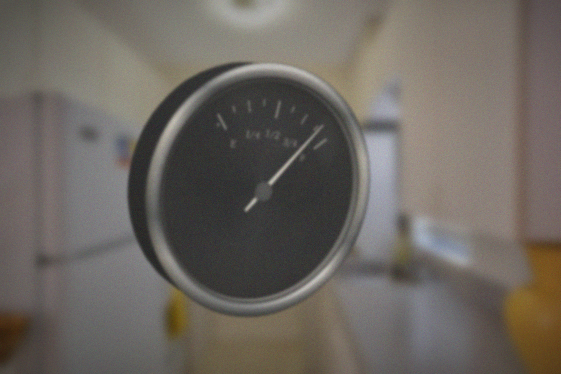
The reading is 0.875
